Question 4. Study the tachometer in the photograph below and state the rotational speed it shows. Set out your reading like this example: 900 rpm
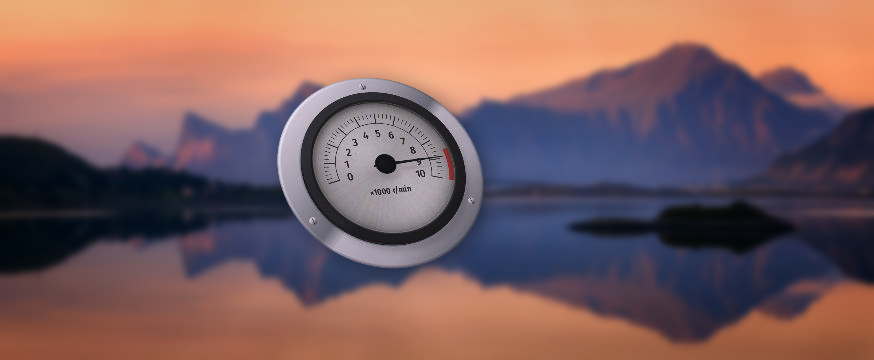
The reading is 9000 rpm
